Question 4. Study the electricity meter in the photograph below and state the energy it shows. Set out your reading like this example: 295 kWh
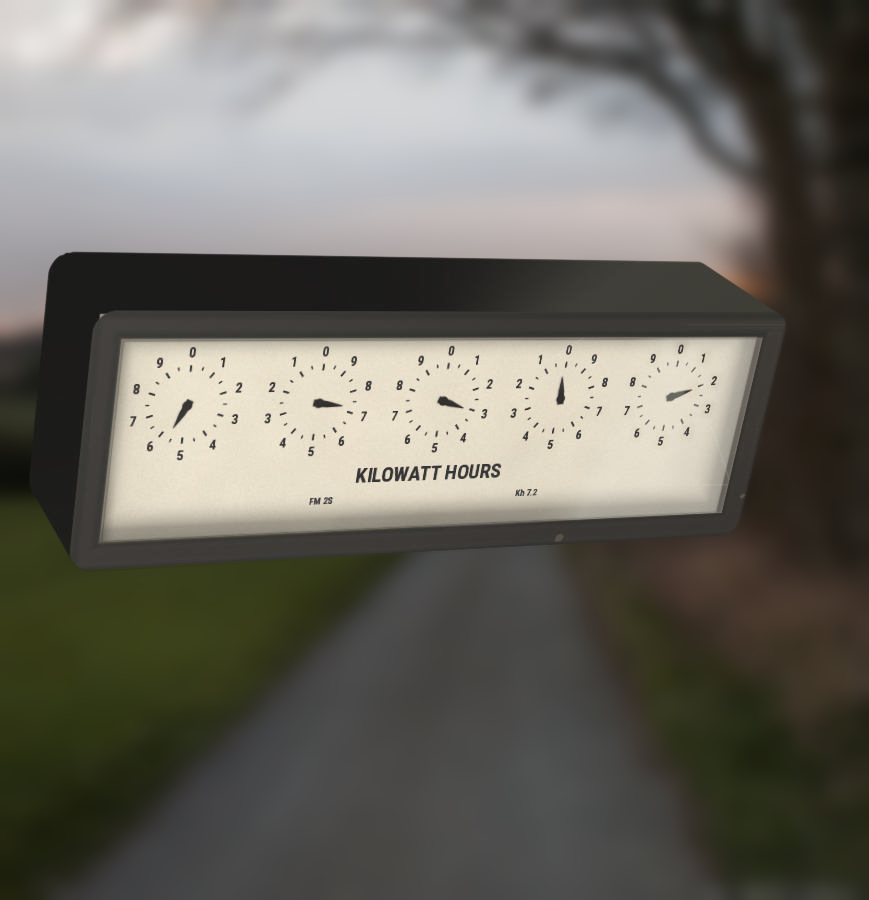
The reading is 57302 kWh
